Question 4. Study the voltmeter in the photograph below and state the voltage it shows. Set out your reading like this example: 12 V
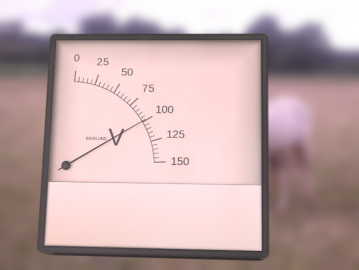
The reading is 100 V
